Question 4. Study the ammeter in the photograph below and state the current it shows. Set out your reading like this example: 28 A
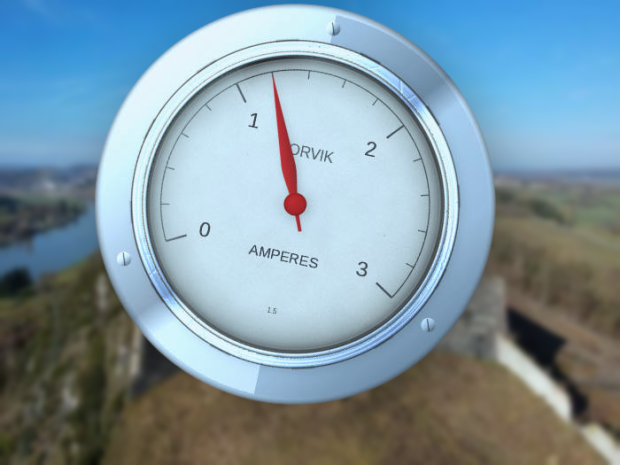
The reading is 1.2 A
